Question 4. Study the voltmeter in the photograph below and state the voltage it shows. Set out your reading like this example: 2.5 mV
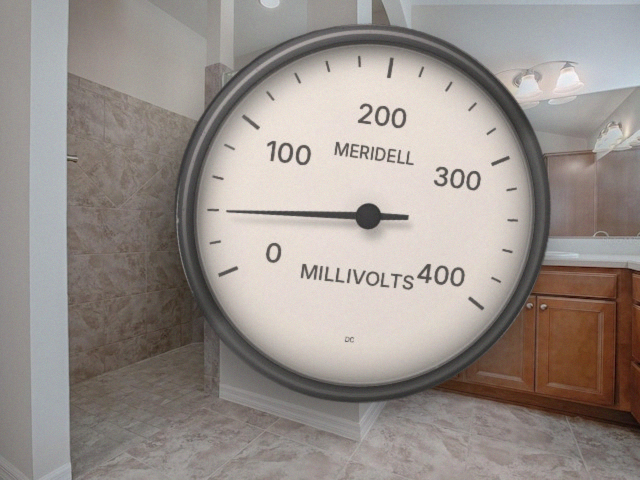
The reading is 40 mV
